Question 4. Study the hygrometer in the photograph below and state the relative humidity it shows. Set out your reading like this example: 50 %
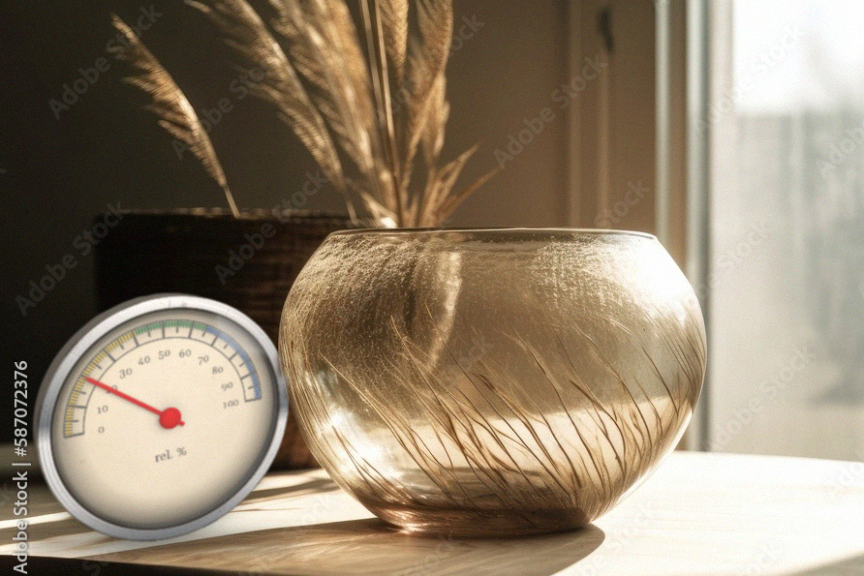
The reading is 20 %
